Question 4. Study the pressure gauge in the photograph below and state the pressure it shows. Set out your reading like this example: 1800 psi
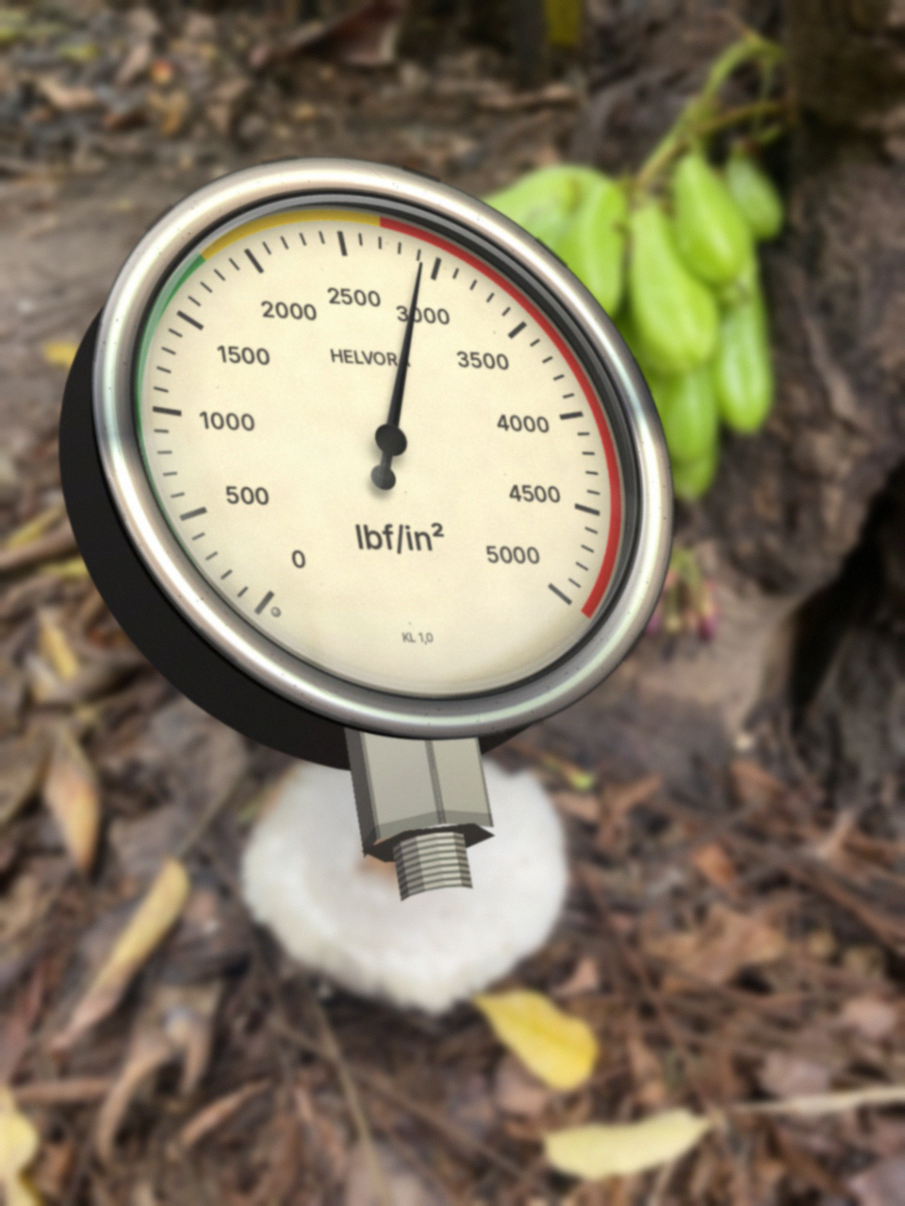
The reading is 2900 psi
